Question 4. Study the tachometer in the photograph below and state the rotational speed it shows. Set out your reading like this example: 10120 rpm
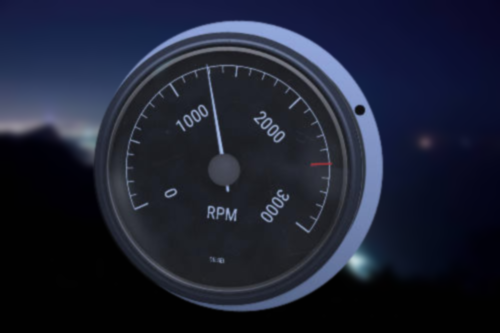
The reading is 1300 rpm
